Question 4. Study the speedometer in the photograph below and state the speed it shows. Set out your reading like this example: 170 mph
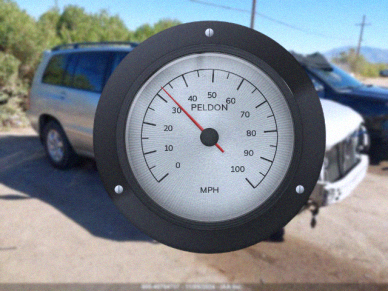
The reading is 32.5 mph
